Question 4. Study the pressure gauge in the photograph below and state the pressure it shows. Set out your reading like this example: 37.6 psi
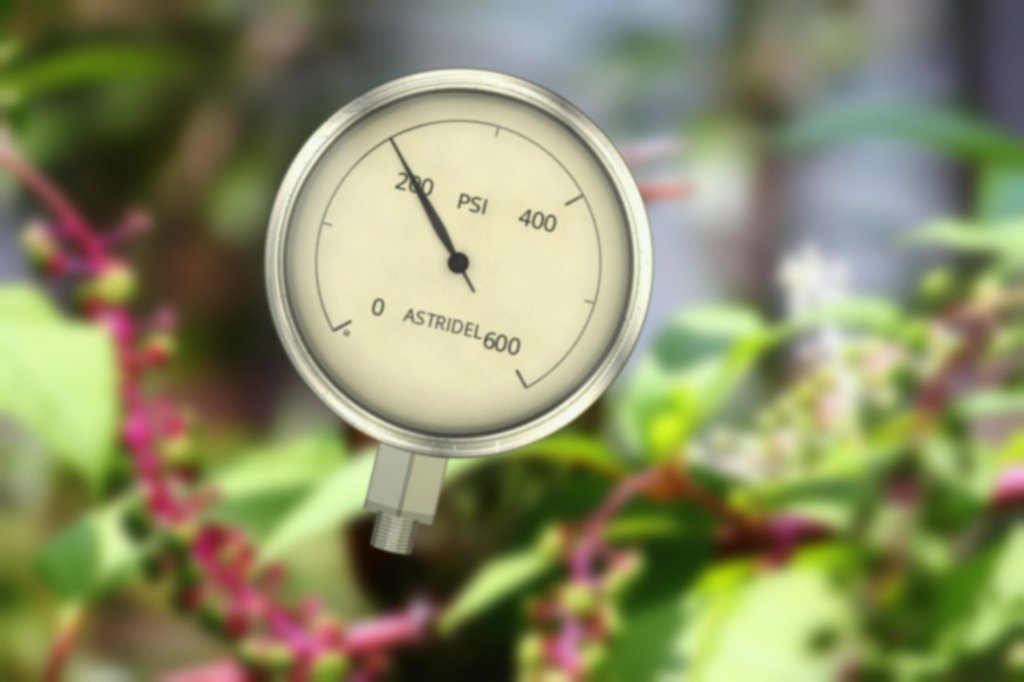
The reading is 200 psi
